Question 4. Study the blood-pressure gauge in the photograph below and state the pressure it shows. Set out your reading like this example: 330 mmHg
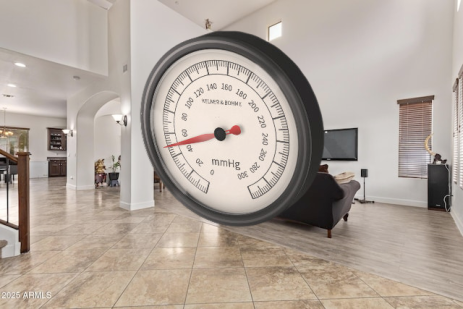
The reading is 50 mmHg
